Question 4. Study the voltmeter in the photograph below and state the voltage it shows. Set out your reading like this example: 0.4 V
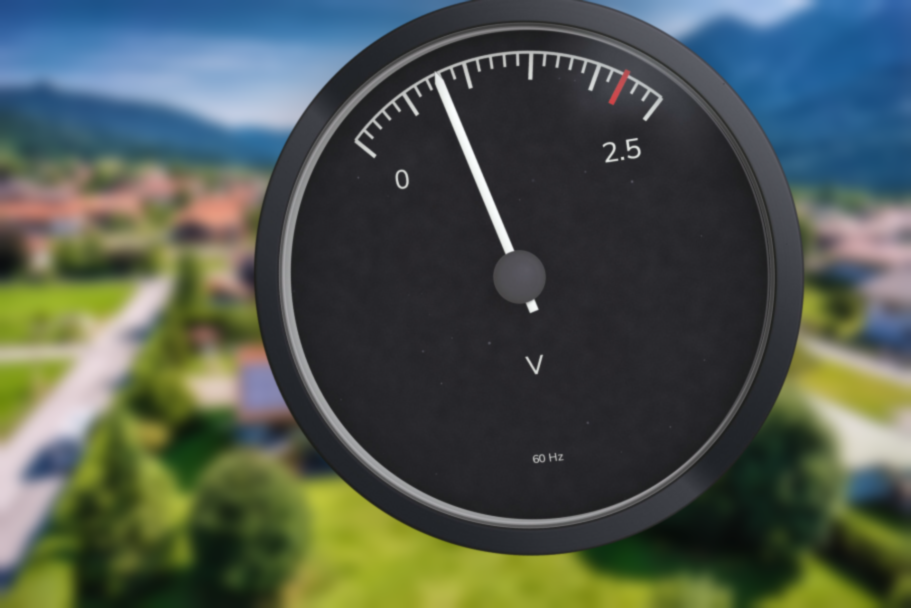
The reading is 0.8 V
